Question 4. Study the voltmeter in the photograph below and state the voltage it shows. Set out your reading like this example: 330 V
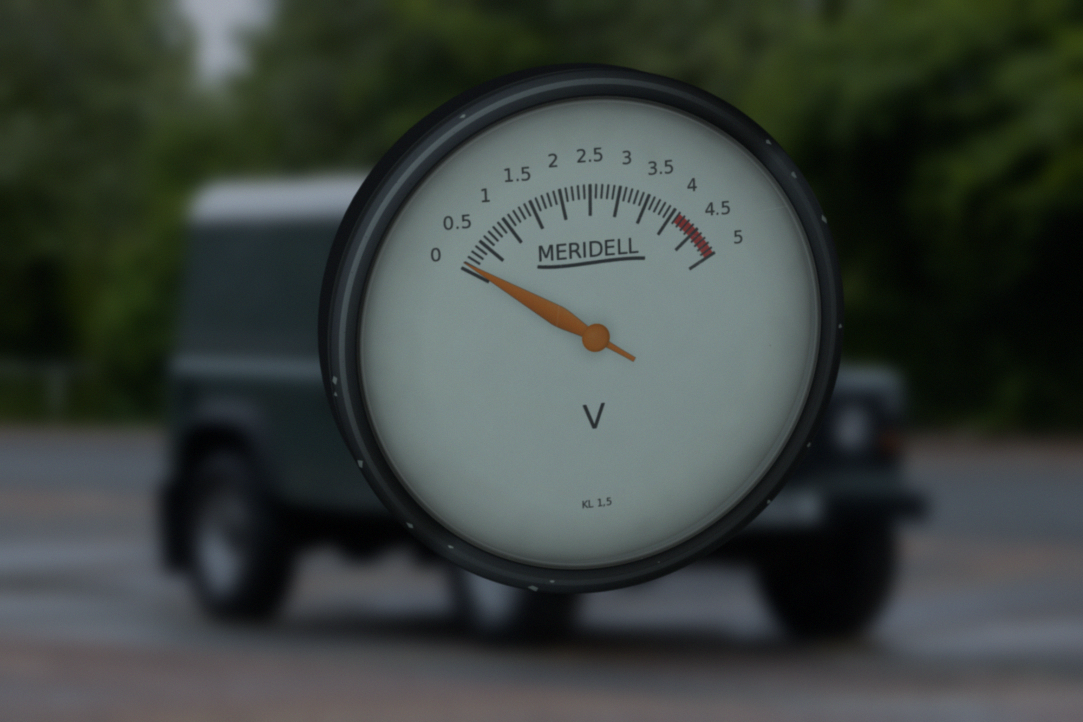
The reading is 0.1 V
